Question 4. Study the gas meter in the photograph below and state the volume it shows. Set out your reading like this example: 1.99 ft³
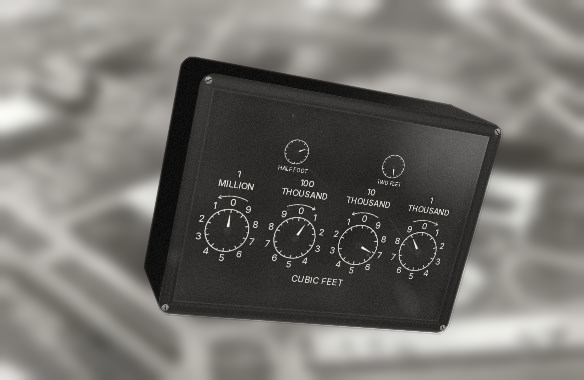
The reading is 6900 ft³
